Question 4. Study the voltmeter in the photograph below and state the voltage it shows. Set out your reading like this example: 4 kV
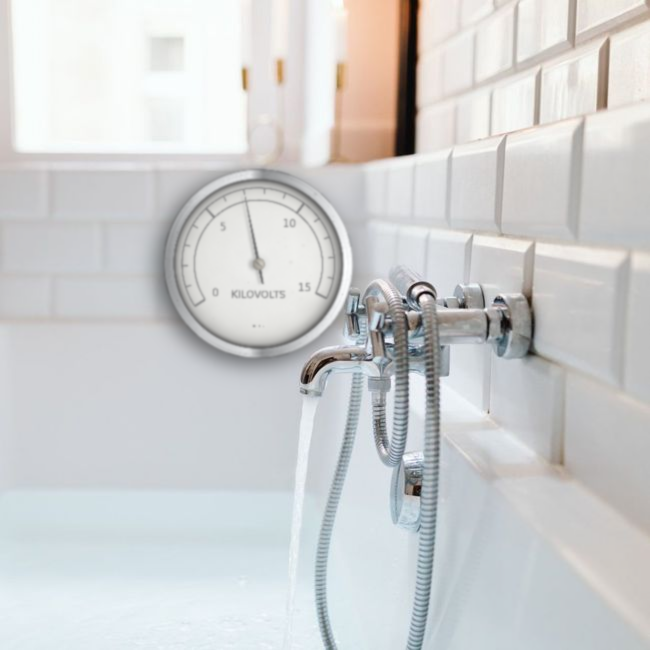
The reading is 7 kV
